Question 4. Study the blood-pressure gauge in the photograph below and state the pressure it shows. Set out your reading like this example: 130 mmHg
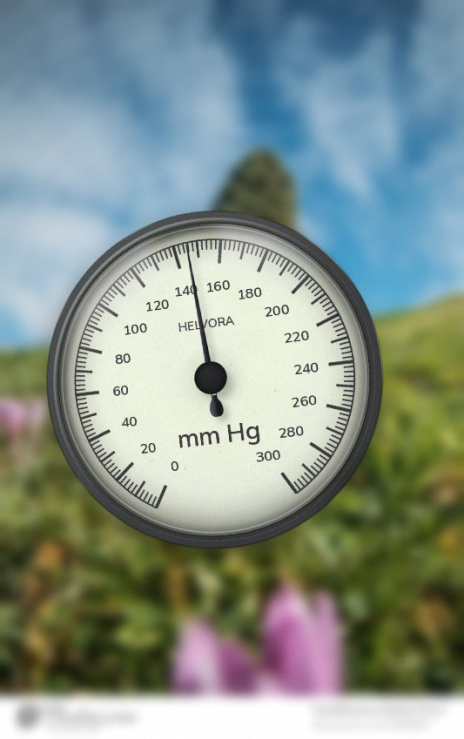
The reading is 146 mmHg
